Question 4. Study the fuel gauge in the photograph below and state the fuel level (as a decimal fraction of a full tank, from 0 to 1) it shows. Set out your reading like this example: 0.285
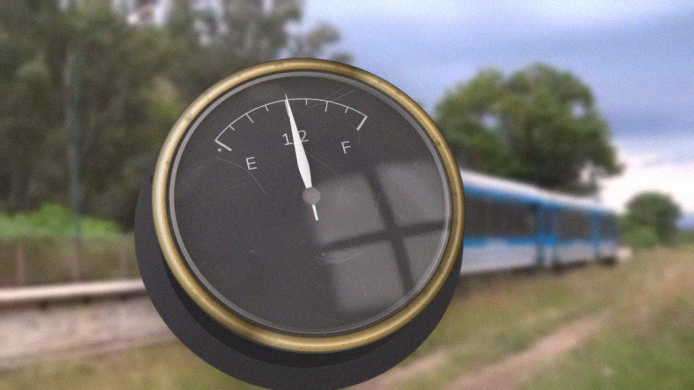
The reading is 0.5
